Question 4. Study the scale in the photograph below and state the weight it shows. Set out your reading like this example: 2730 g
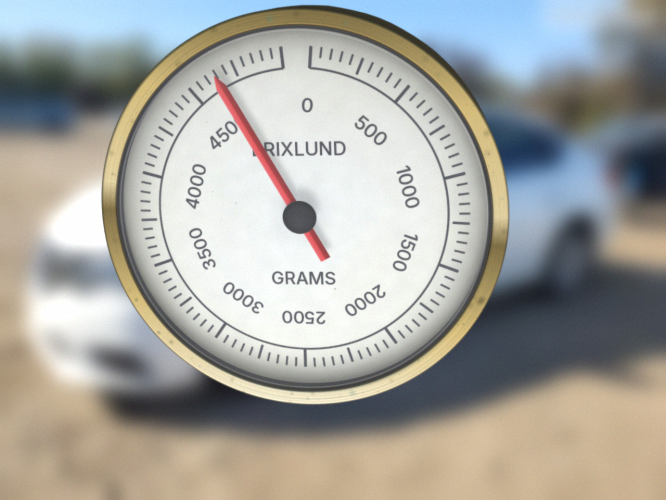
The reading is 4650 g
